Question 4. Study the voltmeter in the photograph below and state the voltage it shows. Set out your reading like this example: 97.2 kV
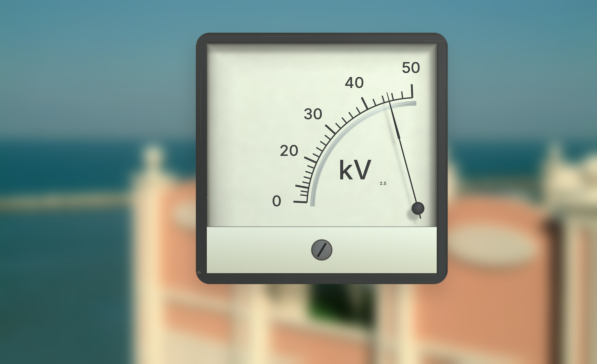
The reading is 45 kV
